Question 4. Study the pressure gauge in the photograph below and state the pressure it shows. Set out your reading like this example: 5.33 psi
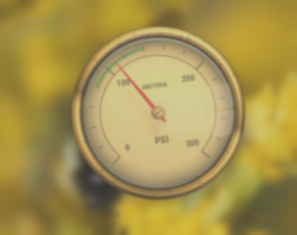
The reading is 110 psi
